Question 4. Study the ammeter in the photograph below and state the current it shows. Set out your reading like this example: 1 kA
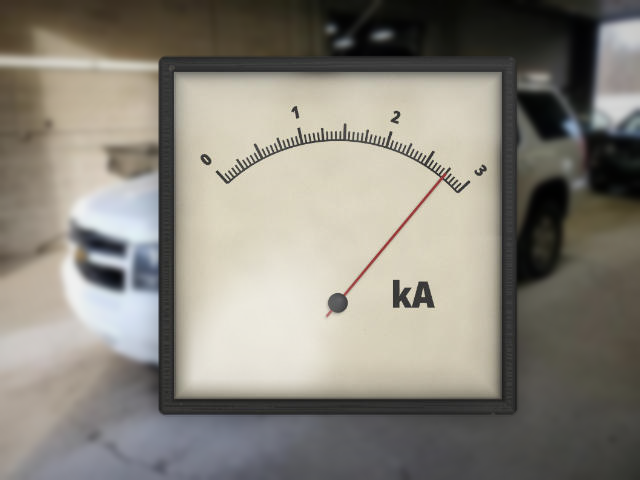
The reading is 2.75 kA
